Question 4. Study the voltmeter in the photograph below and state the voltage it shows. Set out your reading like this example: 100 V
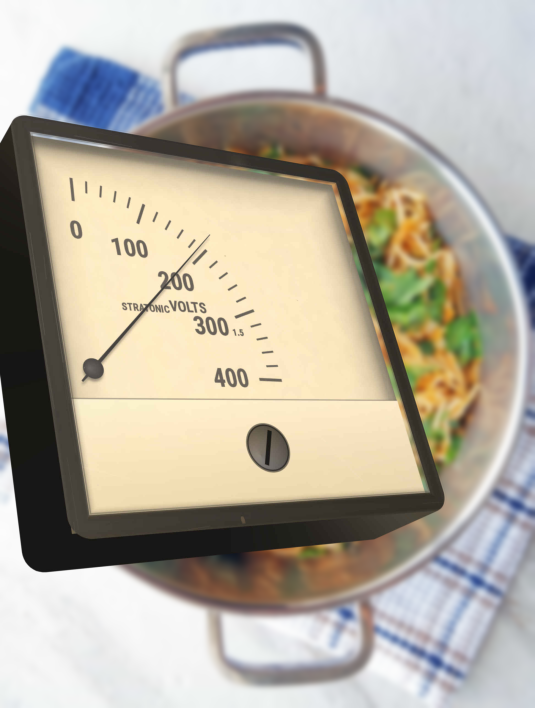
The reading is 190 V
